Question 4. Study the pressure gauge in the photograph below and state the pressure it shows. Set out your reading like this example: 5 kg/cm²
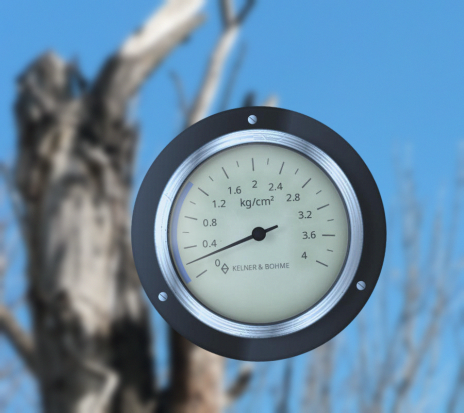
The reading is 0.2 kg/cm²
